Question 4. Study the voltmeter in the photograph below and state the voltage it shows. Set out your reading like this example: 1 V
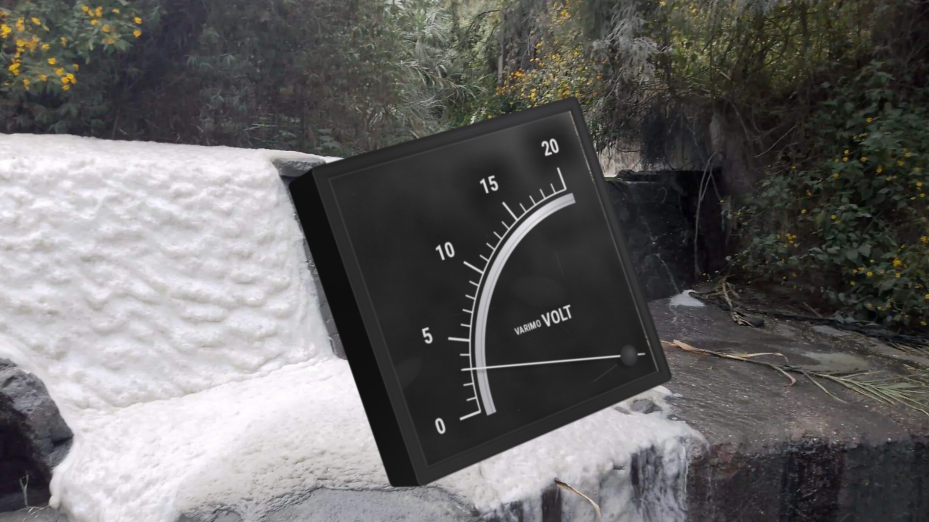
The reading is 3 V
